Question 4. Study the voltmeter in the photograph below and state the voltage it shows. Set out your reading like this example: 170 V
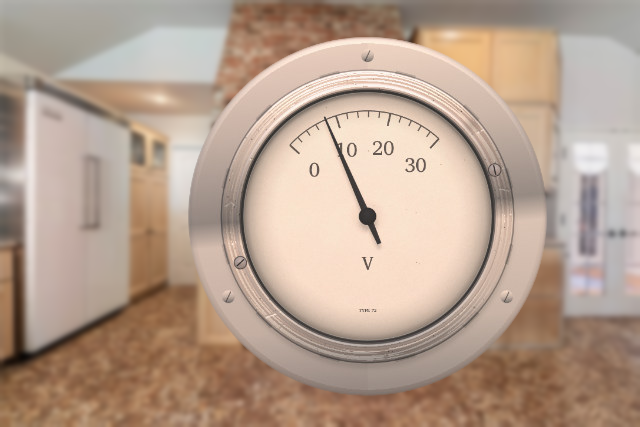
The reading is 8 V
